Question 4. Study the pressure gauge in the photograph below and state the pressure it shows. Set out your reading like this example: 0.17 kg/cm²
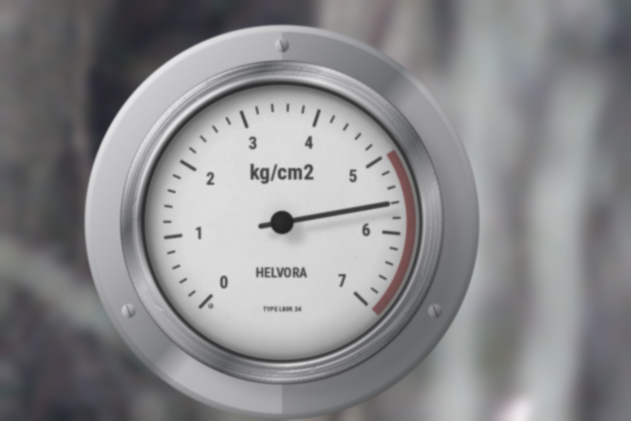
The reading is 5.6 kg/cm²
